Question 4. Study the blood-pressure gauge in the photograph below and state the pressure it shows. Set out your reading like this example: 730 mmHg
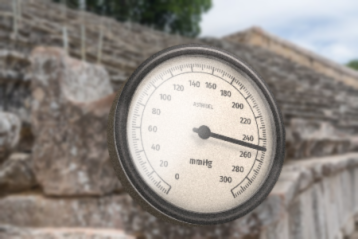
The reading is 250 mmHg
